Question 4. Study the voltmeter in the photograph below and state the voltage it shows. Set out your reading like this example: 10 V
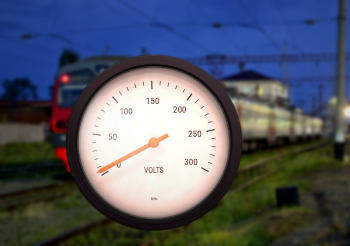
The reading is 5 V
